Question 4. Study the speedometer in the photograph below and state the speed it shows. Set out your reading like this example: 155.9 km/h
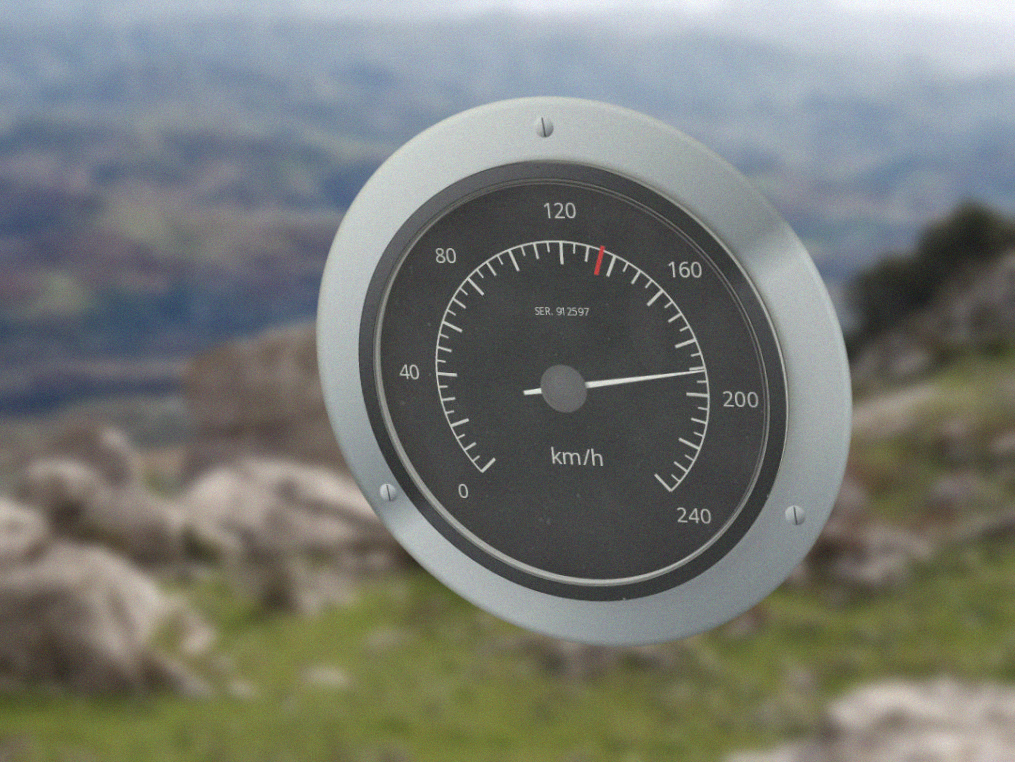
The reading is 190 km/h
